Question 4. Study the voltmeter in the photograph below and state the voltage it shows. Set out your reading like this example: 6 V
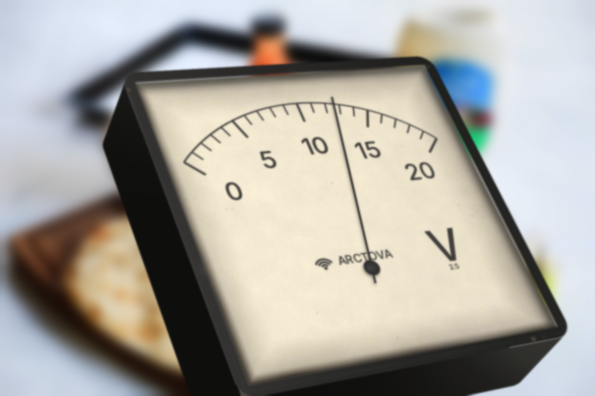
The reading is 12.5 V
